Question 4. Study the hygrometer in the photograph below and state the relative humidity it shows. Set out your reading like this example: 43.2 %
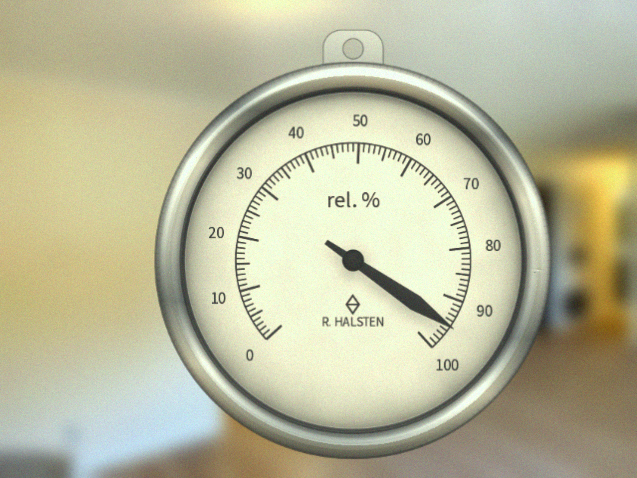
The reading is 95 %
